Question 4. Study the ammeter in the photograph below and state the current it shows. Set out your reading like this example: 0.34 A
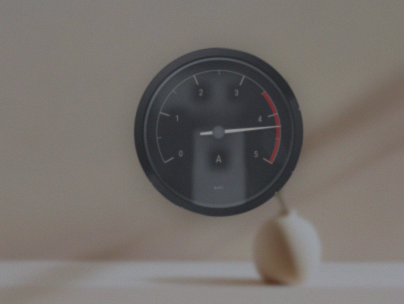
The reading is 4.25 A
